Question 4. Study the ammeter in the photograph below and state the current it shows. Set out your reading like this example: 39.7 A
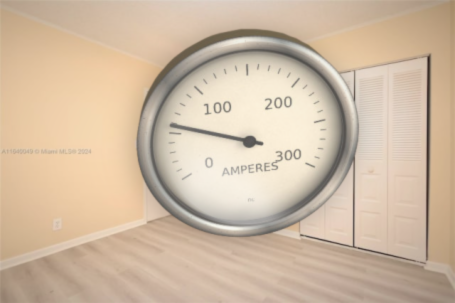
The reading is 60 A
